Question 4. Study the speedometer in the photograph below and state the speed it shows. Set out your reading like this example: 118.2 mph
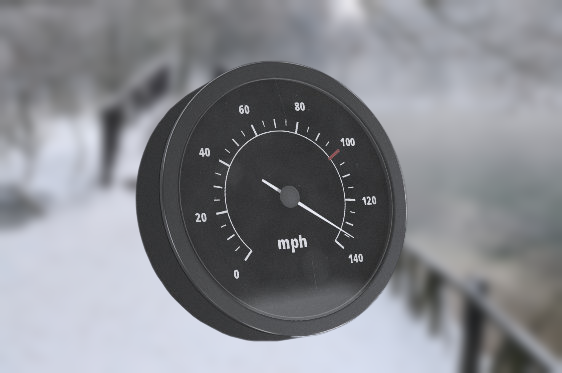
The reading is 135 mph
